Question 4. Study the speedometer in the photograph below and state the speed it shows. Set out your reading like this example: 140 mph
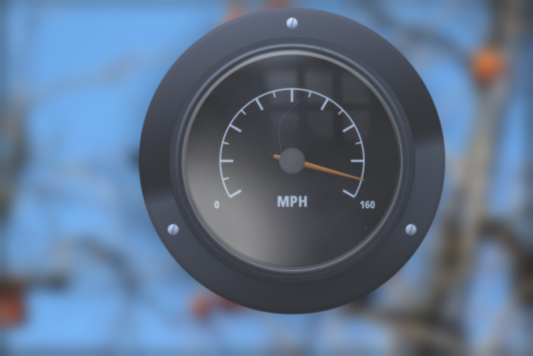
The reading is 150 mph
